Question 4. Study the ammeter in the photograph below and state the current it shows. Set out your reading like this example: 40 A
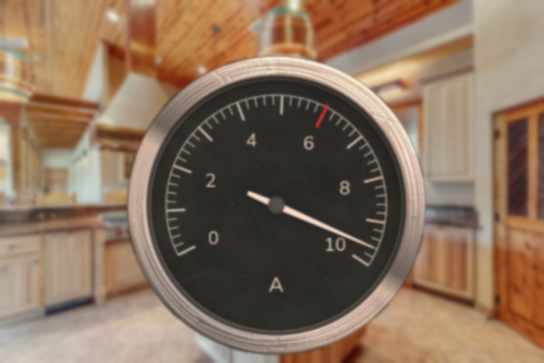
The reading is 9.6 A
